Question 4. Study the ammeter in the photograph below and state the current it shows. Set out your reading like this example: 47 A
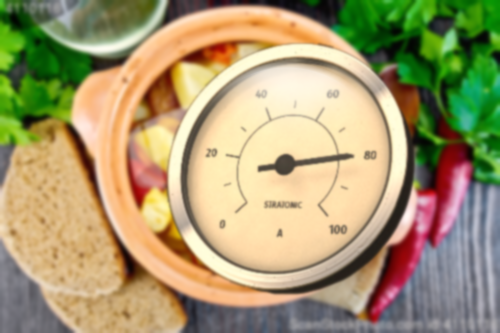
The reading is 80 A
